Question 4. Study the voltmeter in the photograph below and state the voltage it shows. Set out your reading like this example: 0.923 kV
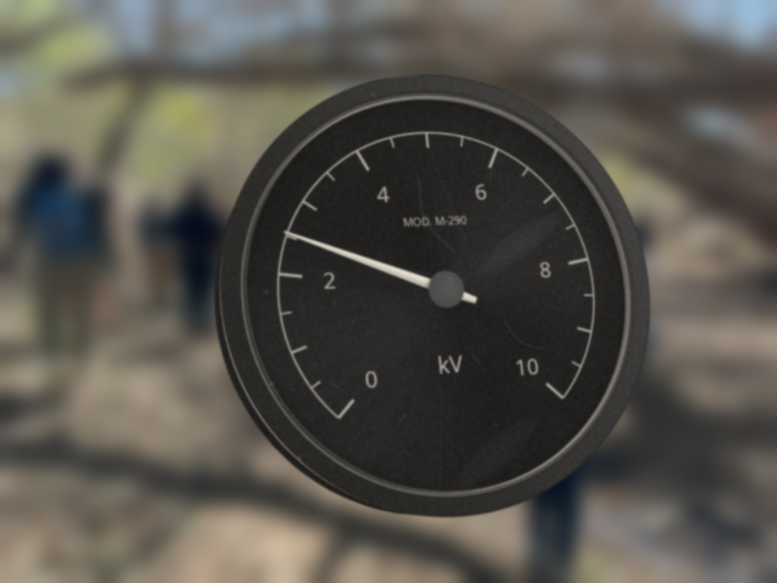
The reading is 2.5 kV
